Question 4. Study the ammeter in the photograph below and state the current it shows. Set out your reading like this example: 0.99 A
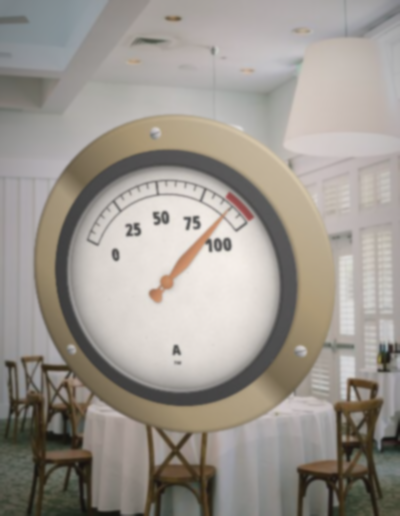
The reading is 90 A
